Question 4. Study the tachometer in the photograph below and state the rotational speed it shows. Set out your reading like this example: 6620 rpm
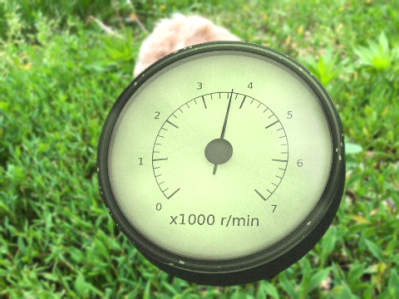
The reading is 3700 rpm
